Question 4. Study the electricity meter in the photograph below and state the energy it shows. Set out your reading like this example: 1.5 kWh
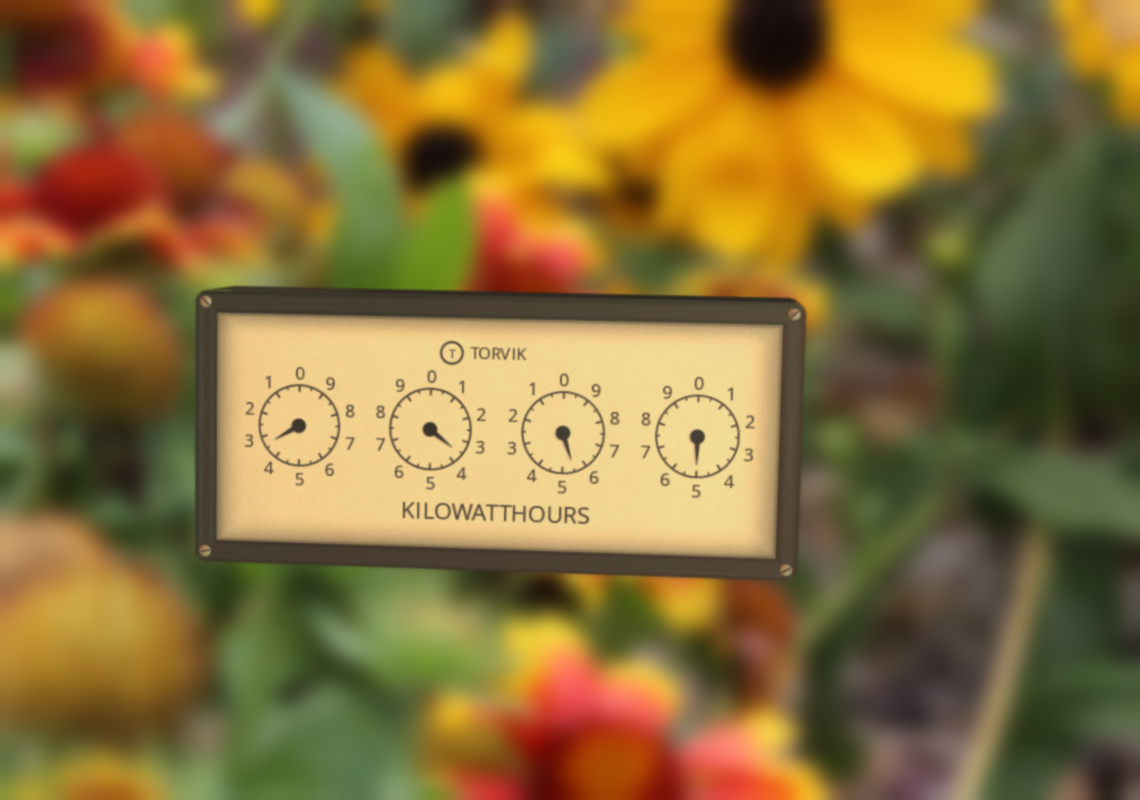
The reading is 3355 kWh
